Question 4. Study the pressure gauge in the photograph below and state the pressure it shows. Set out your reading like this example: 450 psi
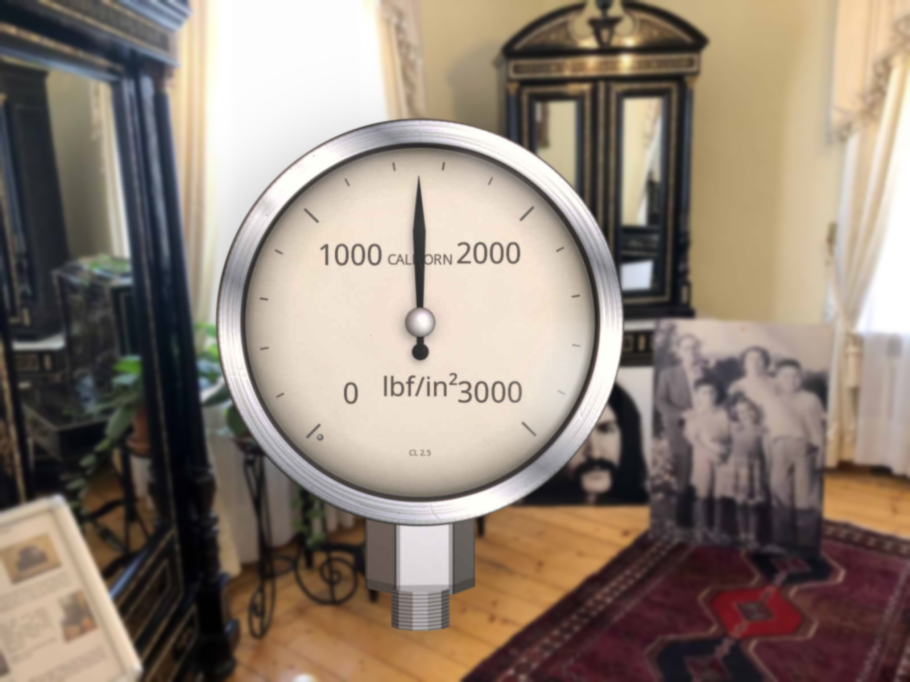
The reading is 1500 psi
